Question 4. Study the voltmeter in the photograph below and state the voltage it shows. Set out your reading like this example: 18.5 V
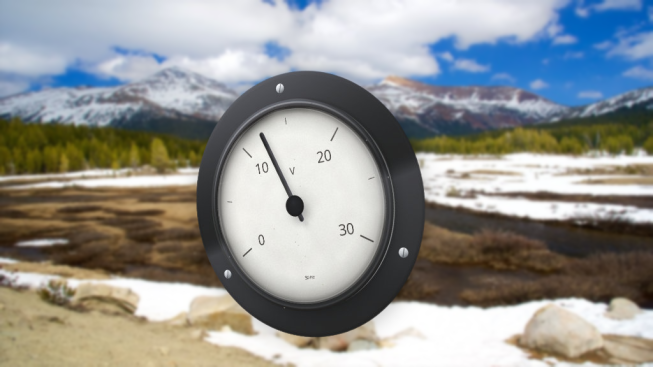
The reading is 12.5 V
